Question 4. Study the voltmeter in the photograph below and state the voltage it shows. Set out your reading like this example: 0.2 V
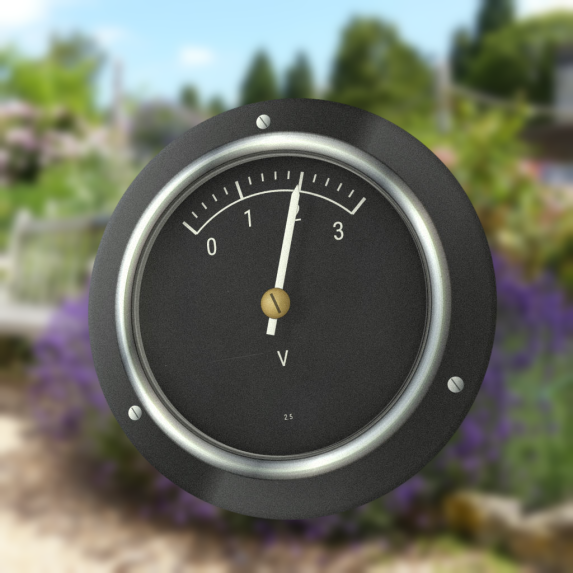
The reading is 2 V
